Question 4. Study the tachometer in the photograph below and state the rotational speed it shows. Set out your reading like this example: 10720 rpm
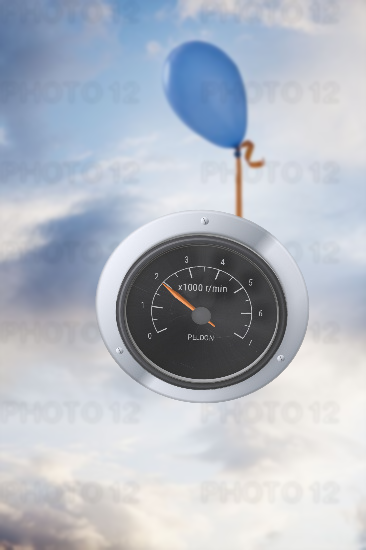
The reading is 2000 rpm
